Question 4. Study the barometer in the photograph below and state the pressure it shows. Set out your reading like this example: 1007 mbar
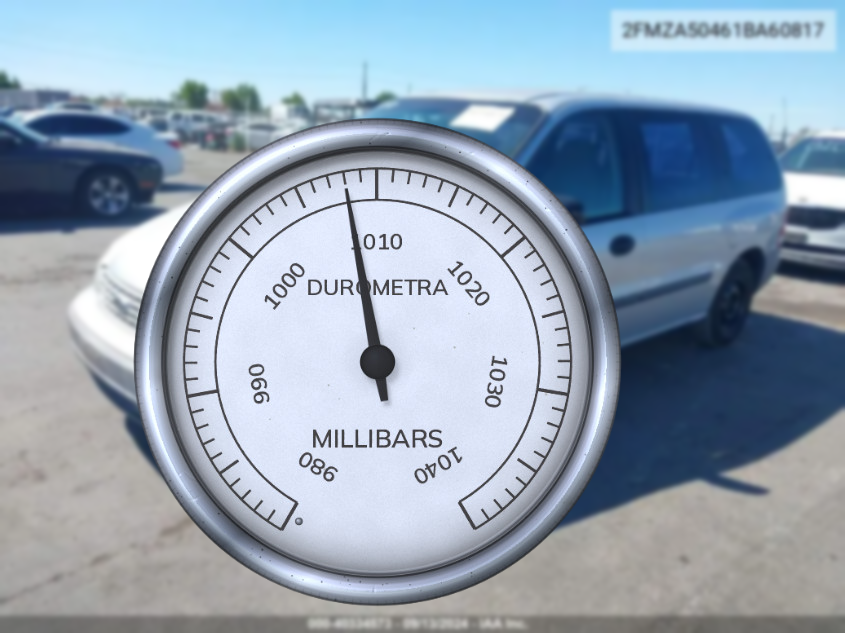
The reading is 1008 mbar
